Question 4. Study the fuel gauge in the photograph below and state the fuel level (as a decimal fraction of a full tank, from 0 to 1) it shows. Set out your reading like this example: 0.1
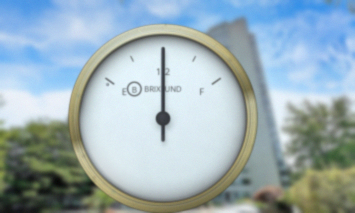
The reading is 0.5
